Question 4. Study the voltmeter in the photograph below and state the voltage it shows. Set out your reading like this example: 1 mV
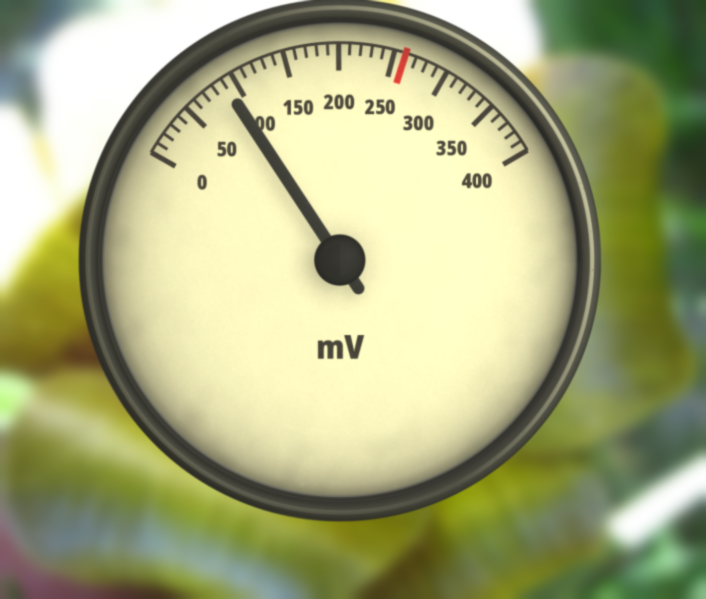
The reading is 90 mV
